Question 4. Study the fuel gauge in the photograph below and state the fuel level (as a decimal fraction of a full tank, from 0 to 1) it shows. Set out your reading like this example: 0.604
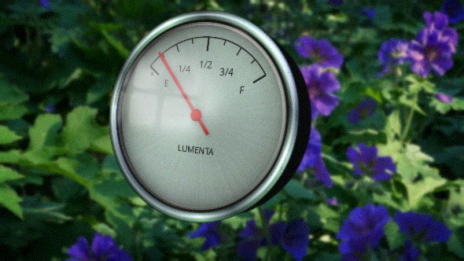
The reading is 0.125
